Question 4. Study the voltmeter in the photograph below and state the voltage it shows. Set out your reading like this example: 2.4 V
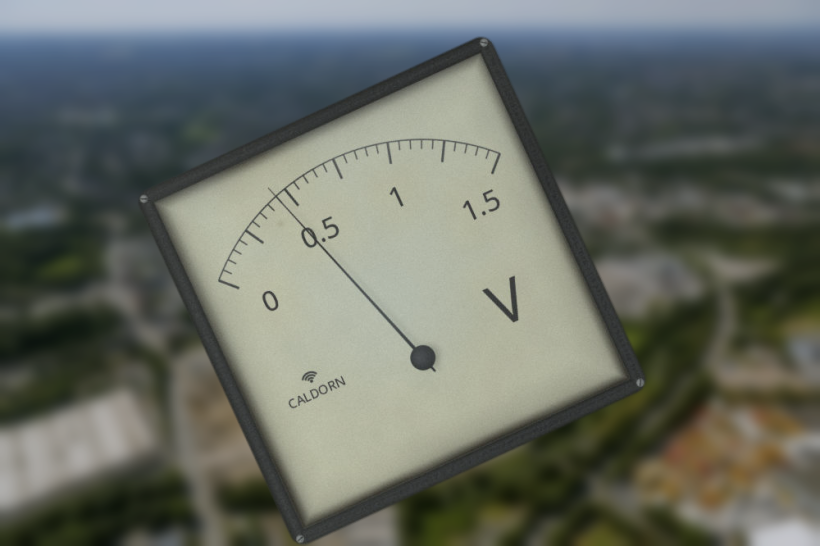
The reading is 0.45 V
